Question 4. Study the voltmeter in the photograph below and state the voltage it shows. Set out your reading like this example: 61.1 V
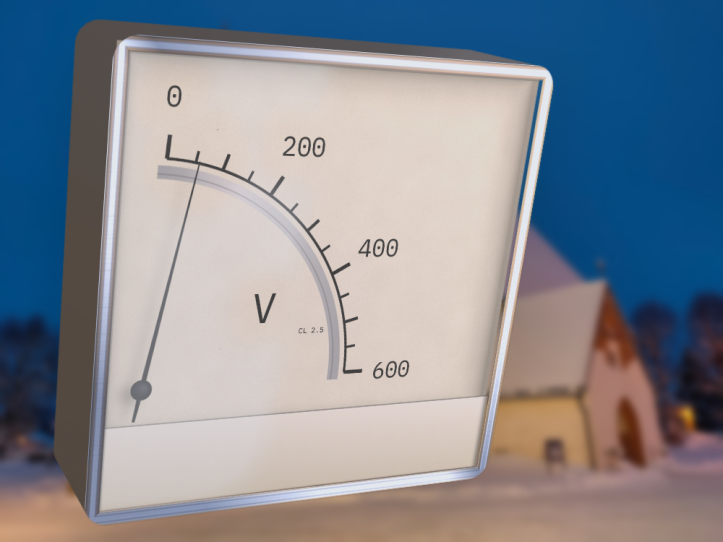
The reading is 50 V
